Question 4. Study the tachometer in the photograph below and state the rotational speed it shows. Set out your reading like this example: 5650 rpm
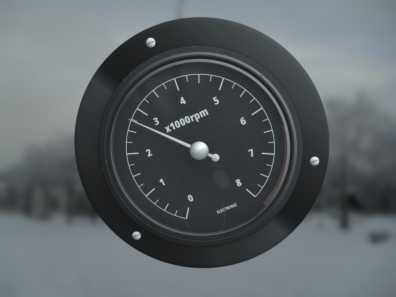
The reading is 2750 rpm
